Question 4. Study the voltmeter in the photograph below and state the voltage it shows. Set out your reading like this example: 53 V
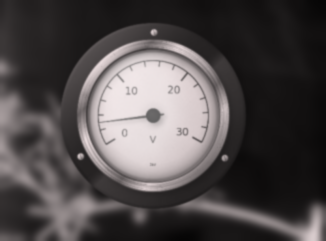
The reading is 3 V
